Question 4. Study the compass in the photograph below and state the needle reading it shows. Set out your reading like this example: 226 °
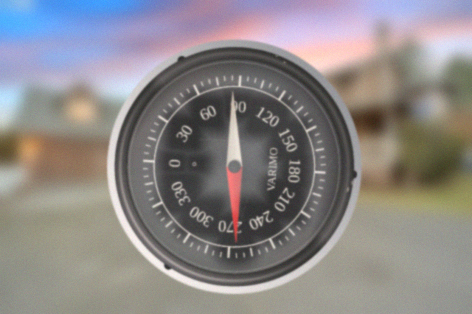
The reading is 265 °
